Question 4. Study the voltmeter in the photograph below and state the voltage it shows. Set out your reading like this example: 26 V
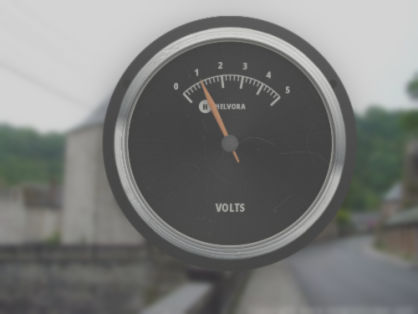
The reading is 1 V
